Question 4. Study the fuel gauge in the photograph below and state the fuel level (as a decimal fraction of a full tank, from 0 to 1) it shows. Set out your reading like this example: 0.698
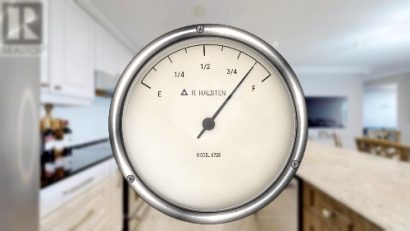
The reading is 0.875
